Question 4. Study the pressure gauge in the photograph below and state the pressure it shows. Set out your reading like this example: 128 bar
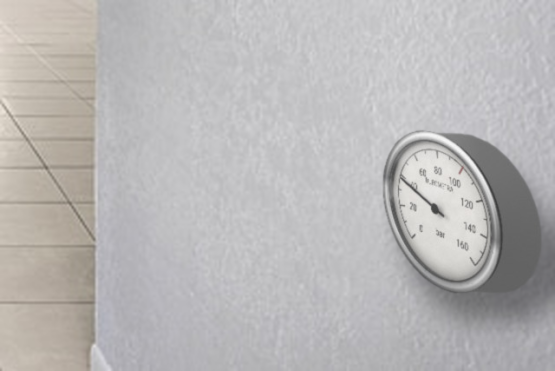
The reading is 40 bar
